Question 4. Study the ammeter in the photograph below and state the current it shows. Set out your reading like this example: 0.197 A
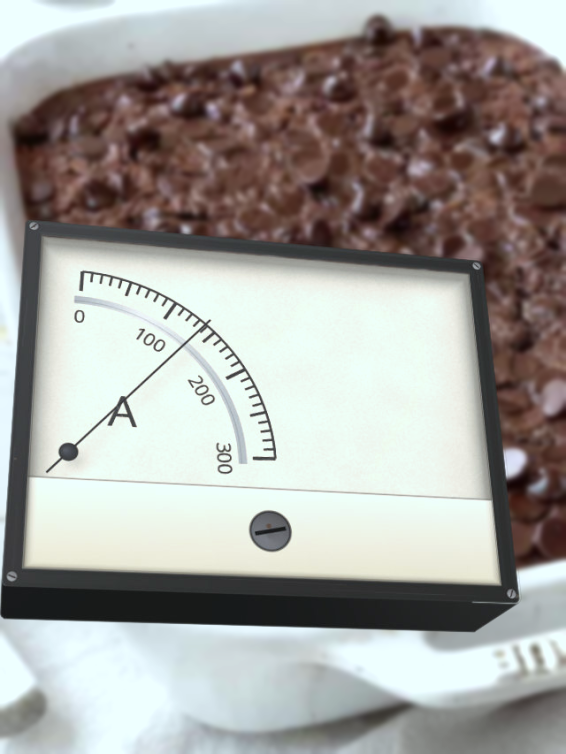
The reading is 140 A
